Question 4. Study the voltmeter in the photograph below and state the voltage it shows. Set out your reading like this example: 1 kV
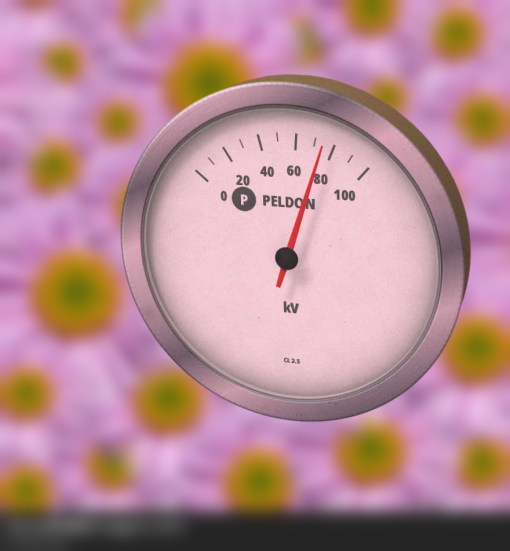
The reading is 75 kV
